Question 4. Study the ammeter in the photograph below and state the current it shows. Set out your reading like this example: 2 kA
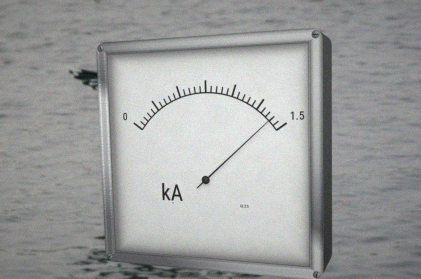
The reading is 1.4 kA
